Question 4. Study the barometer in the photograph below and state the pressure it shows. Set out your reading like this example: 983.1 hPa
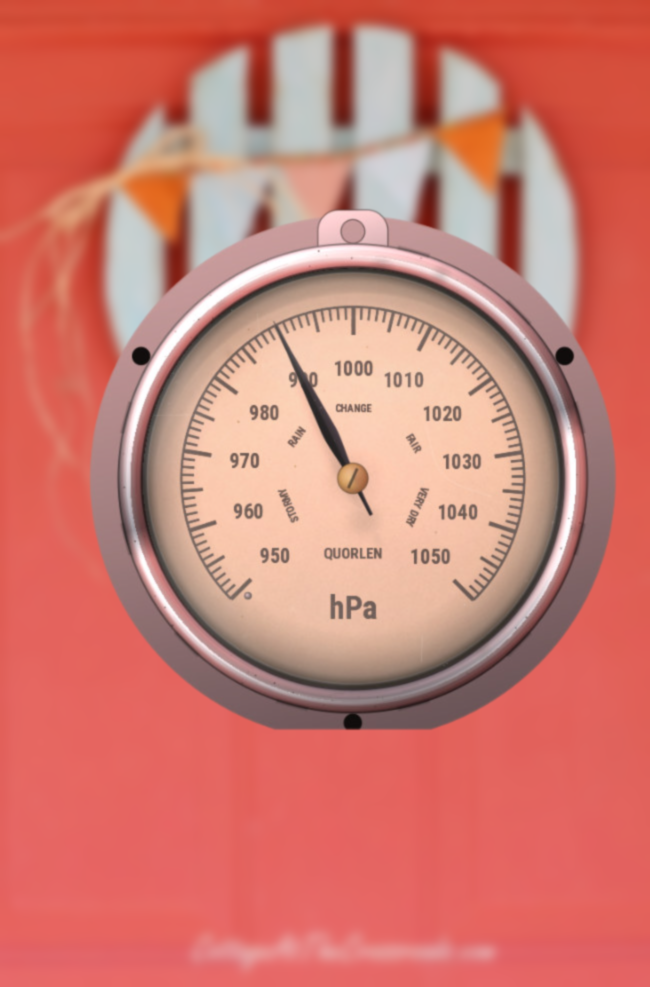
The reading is 990 hPa
